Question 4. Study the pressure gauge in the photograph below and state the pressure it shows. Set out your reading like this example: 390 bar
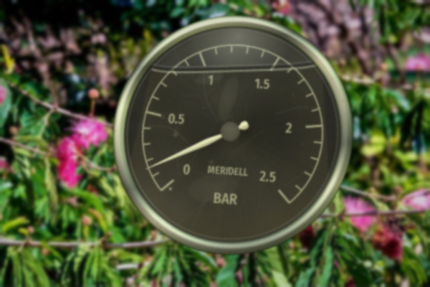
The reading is 0.15 bar
